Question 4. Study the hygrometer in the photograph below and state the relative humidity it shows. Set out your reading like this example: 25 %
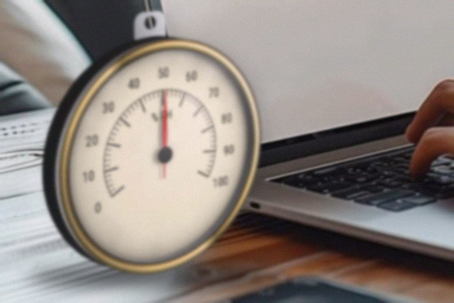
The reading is 50 %
